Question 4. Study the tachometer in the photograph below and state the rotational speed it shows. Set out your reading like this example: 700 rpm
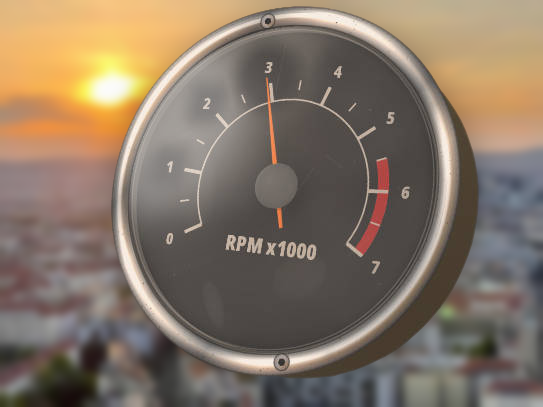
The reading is 3000 rpm
